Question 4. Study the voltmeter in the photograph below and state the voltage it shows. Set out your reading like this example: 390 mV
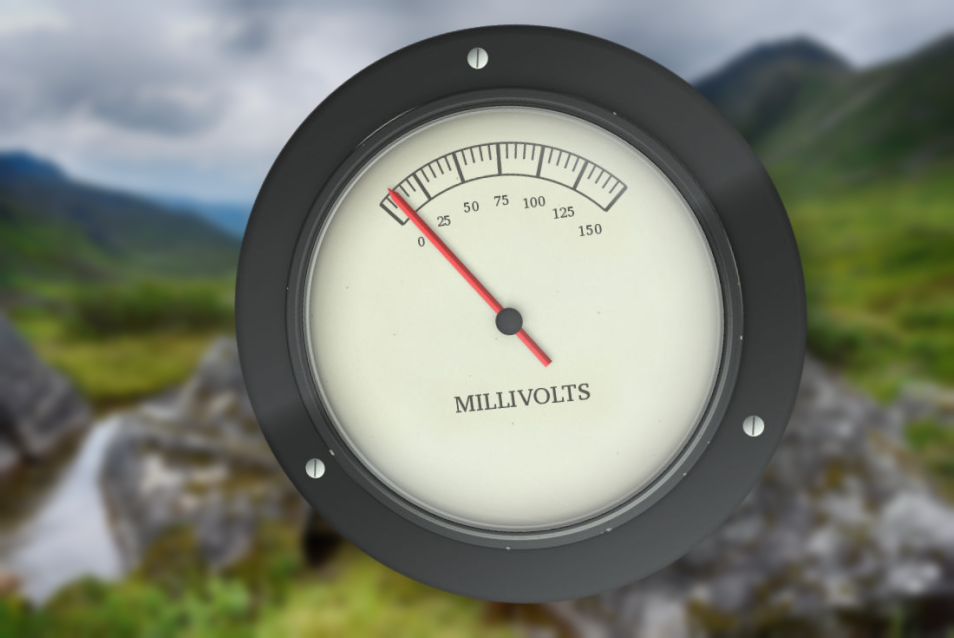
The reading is 10 mV
